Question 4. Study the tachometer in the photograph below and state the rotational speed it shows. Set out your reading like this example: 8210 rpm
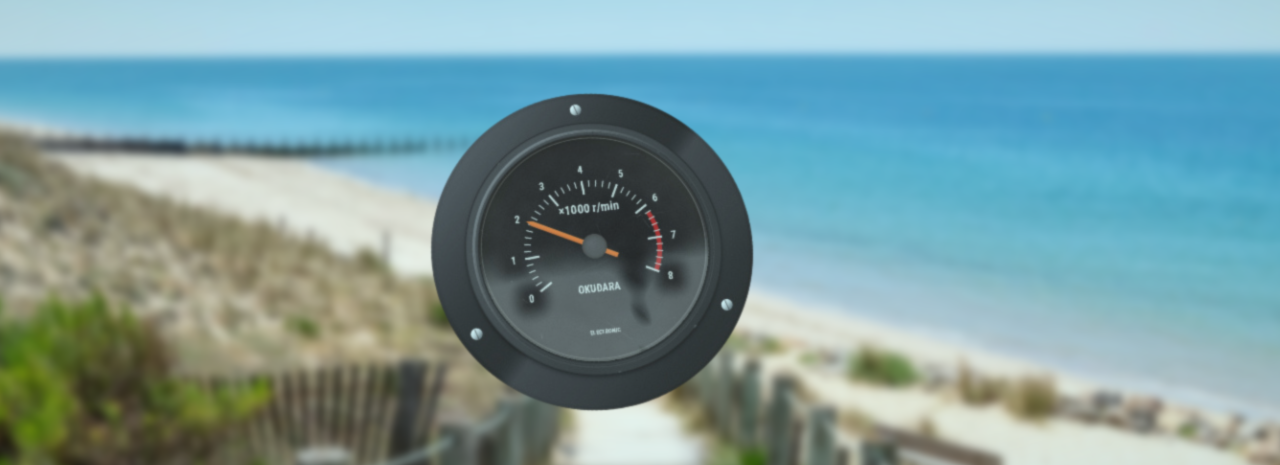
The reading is 2000 rpm
